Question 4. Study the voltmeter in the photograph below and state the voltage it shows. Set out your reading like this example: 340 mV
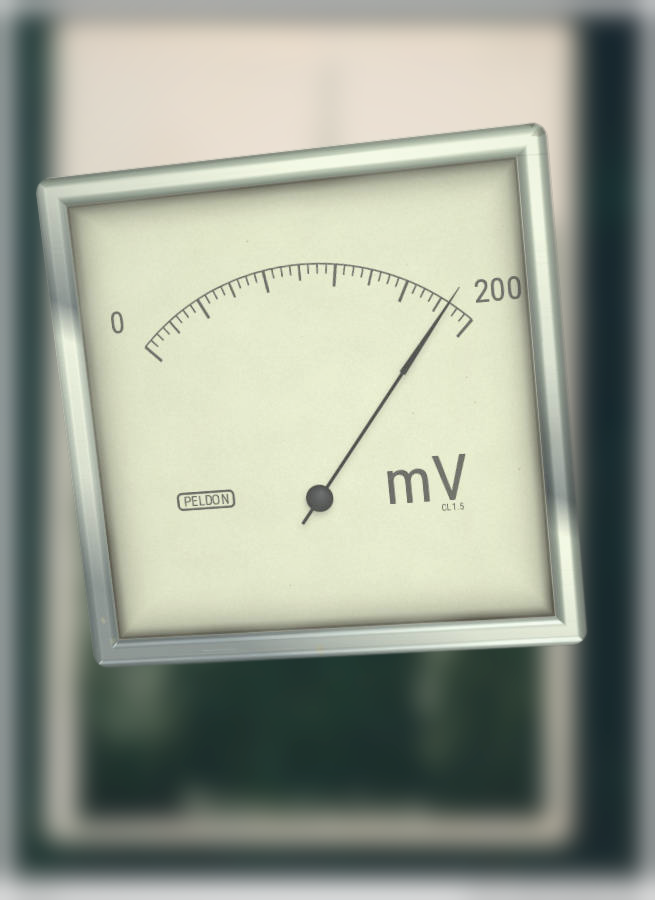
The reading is 185 mV
